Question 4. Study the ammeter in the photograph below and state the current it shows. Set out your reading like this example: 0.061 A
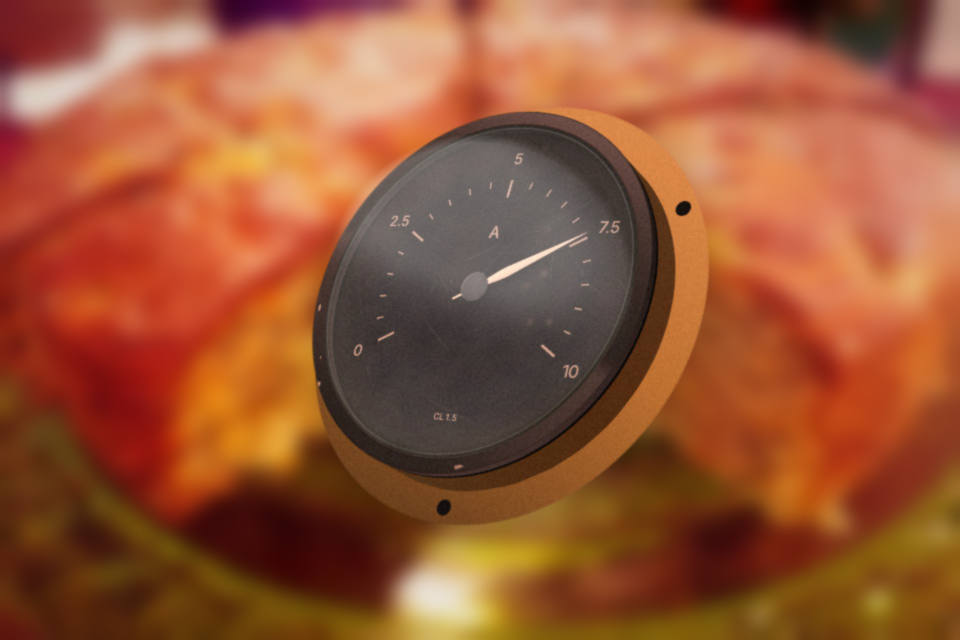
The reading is 7.5 A
